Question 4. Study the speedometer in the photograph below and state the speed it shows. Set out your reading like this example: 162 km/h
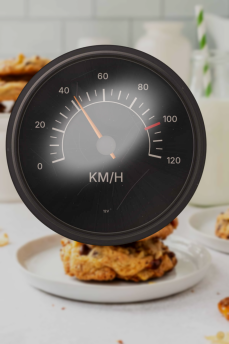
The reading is 42.5 km/h
